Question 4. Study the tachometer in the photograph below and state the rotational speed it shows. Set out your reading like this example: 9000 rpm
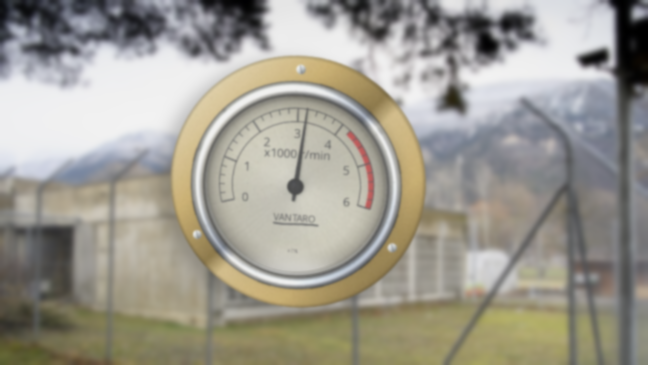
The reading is 3200 rpm
